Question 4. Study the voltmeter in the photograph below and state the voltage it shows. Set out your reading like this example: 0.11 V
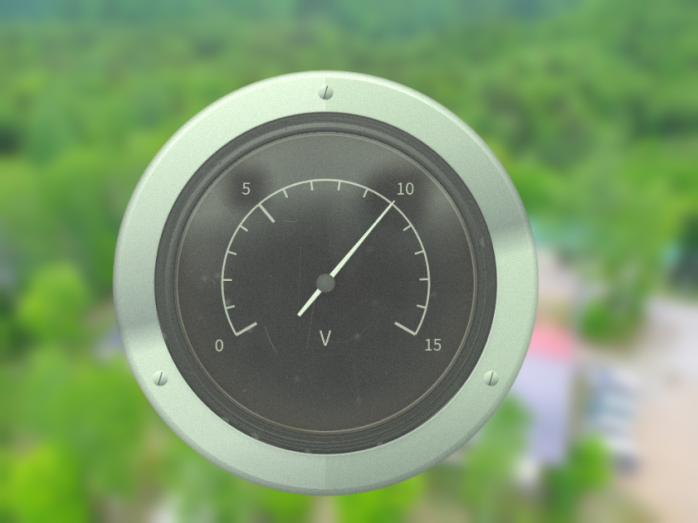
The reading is 10 V
